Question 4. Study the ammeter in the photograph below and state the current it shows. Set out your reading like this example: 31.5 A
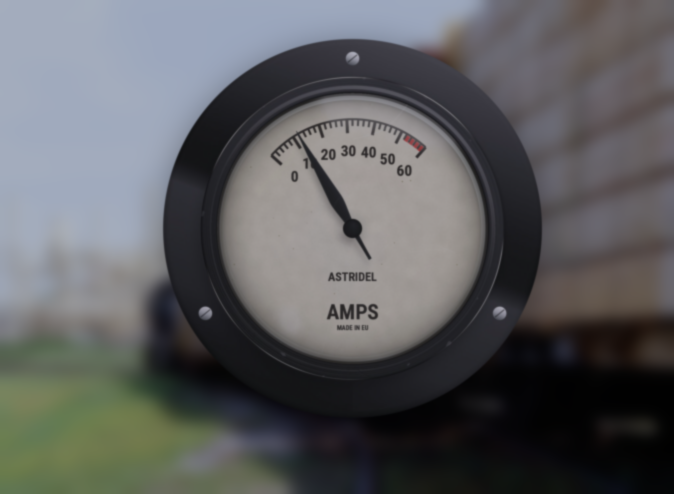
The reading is 12 A
